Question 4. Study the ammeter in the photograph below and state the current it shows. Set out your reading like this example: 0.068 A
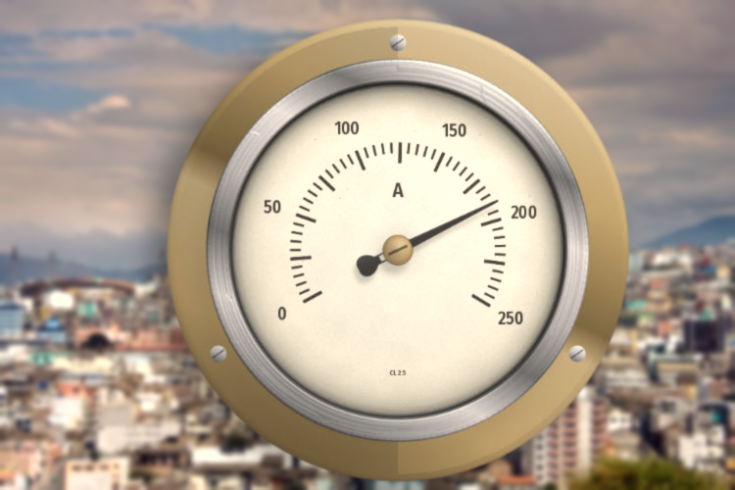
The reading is 190 A
